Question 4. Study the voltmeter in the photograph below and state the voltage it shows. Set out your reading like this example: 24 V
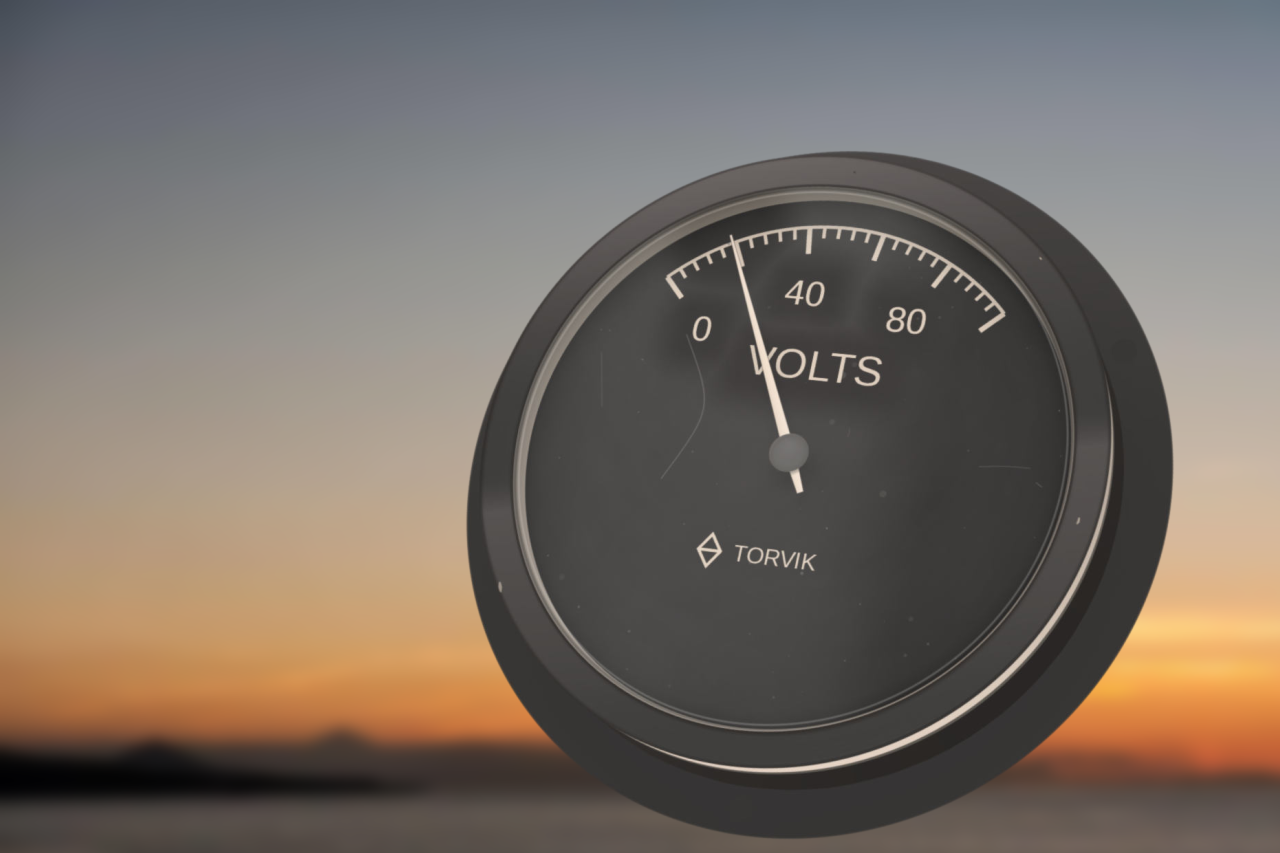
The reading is 20 V
